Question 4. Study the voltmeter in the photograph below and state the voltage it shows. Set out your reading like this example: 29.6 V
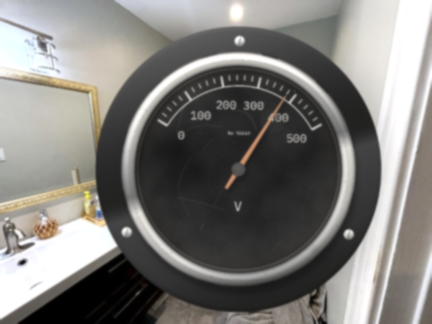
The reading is 380 V
